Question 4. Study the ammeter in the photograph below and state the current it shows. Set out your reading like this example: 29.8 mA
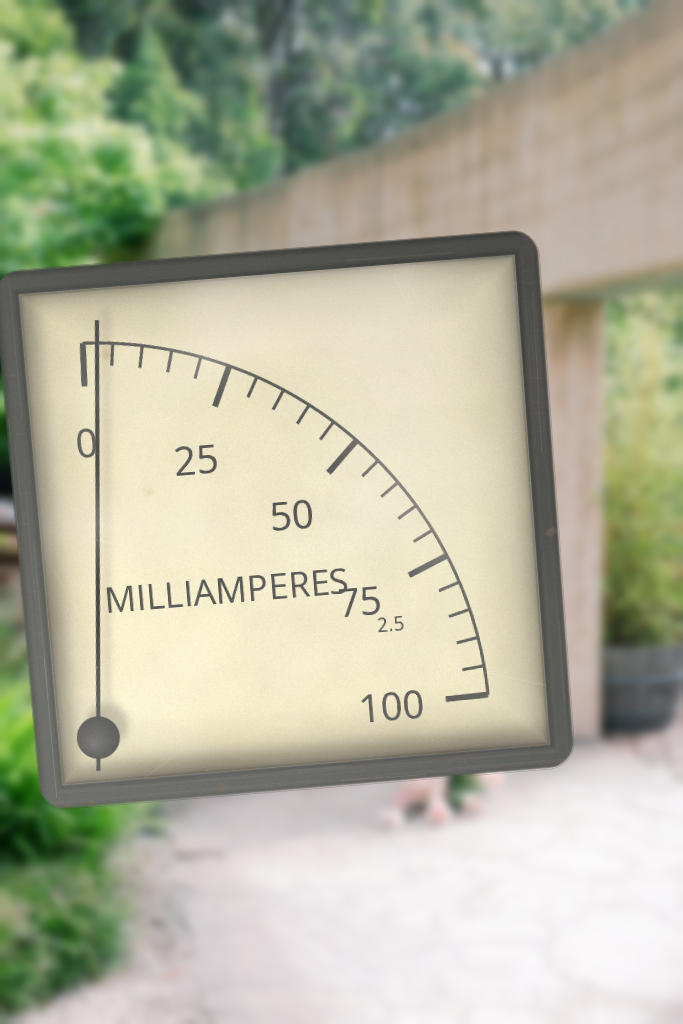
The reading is 2.5 mA
